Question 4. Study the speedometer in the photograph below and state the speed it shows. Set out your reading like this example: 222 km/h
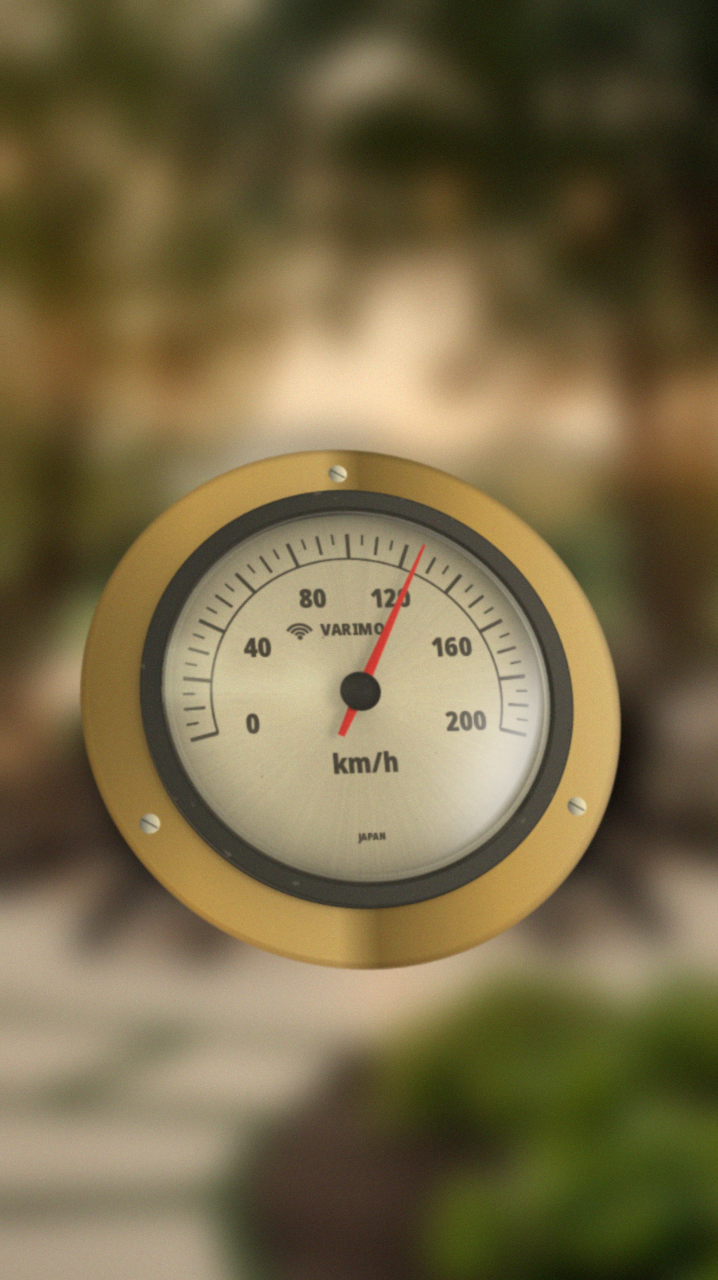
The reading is 125 km/h
